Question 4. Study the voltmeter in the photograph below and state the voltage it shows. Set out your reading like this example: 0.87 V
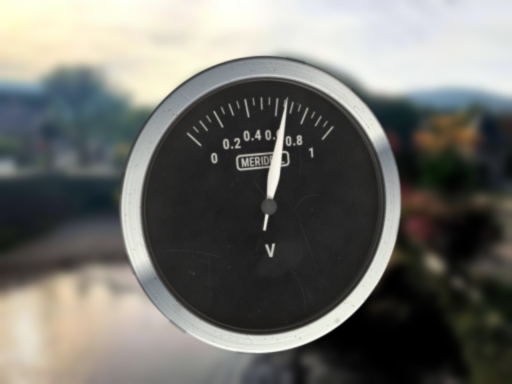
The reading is 0.65 V
